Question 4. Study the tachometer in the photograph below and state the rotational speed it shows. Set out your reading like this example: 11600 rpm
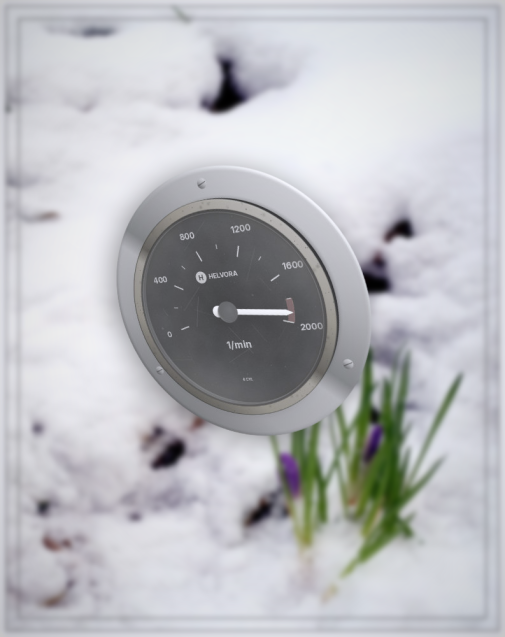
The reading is 1900 rpm
